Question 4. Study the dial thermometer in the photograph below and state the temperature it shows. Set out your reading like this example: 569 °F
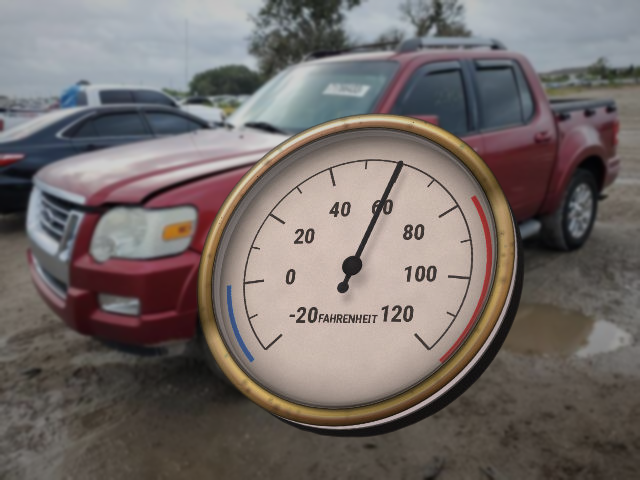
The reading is 60 °F
